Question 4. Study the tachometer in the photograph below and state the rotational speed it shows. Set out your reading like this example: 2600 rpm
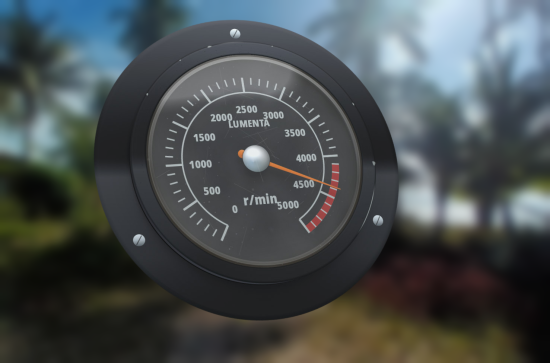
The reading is 4400 rpm
